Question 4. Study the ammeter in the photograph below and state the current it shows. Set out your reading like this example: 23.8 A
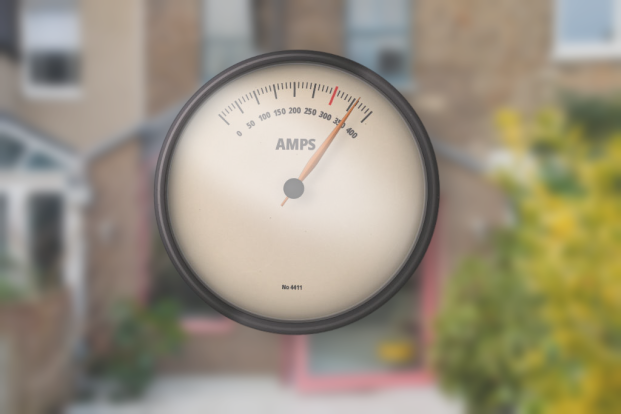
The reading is 360 A
